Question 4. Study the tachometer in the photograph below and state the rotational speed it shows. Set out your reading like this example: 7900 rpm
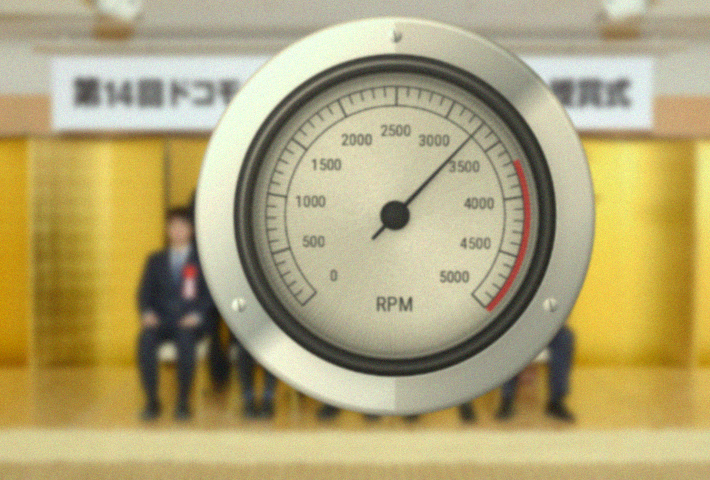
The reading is 3300 rpm
